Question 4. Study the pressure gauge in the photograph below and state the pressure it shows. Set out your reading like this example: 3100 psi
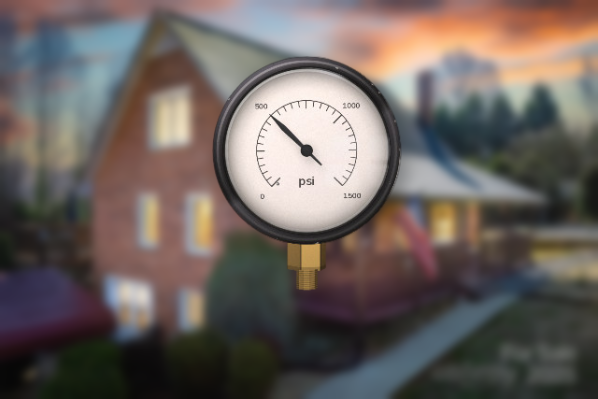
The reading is 500 psi
